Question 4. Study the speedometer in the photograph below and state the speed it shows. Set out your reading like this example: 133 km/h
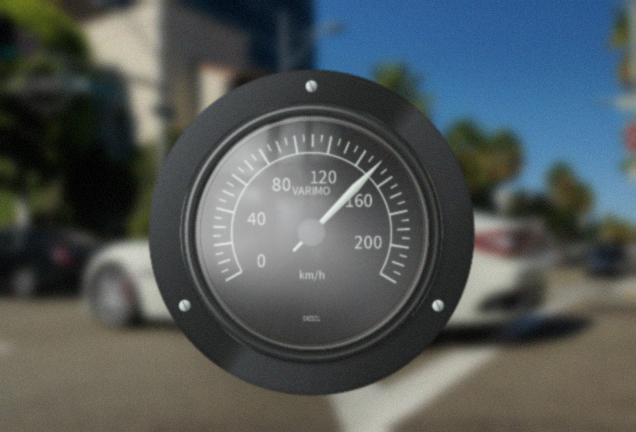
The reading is 150 km/h
